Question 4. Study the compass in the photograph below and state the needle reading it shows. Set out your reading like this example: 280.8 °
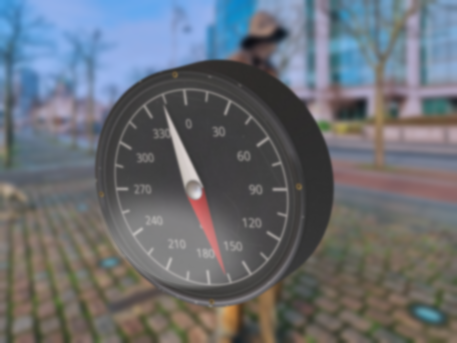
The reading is 165 °
